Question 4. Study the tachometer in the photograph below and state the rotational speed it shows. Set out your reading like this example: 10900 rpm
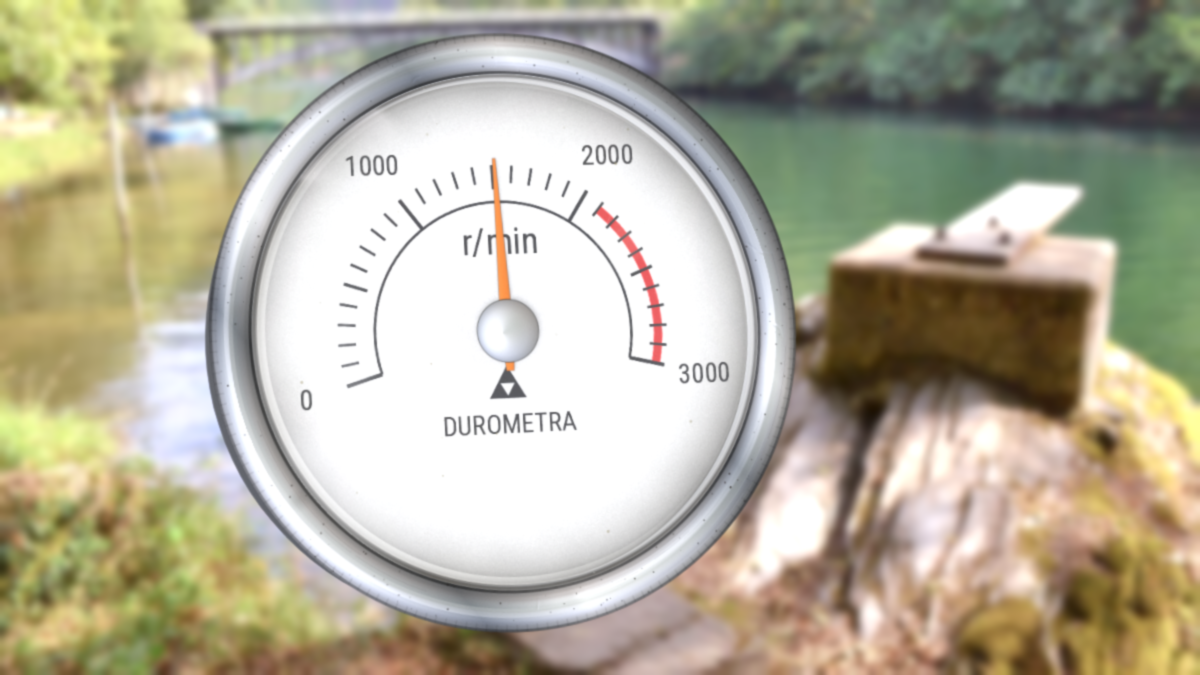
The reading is 1500 rpm
